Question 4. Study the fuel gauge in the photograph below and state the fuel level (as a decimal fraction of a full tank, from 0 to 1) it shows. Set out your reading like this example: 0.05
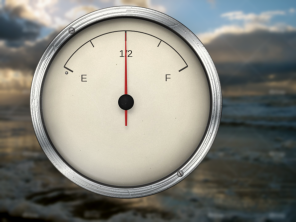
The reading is 0.5
